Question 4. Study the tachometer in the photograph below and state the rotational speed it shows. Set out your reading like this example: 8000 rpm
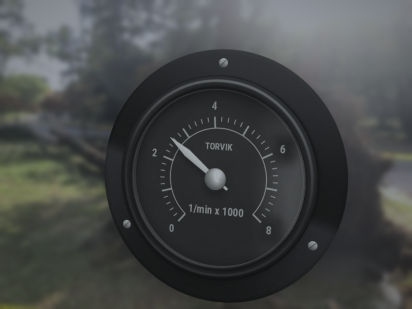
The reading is 2600 rpm
